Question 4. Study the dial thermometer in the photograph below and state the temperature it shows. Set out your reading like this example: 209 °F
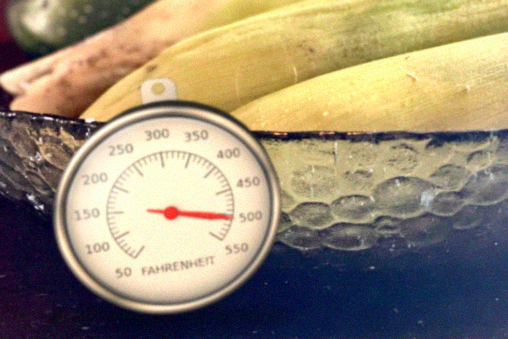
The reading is 500 °F
